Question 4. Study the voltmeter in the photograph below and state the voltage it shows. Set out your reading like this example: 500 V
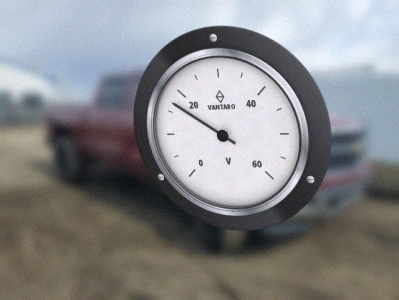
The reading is 17.5 V
